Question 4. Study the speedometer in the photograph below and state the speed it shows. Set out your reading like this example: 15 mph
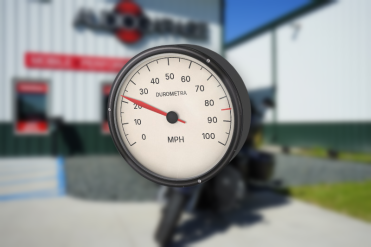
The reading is 22.5 mph
